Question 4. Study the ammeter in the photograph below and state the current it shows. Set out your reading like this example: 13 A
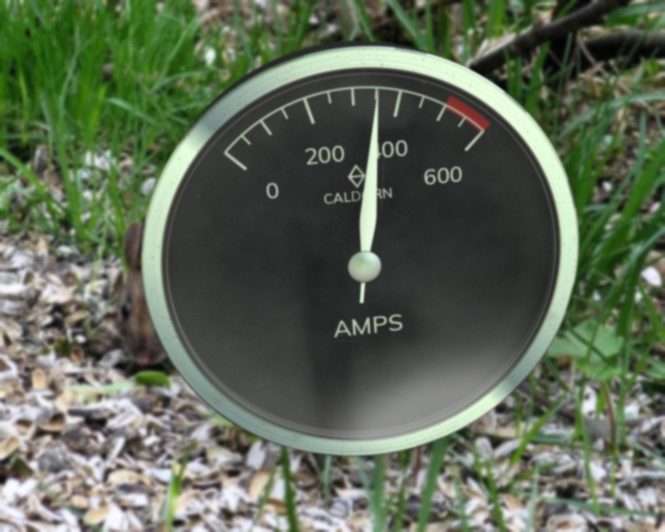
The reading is 350 A
